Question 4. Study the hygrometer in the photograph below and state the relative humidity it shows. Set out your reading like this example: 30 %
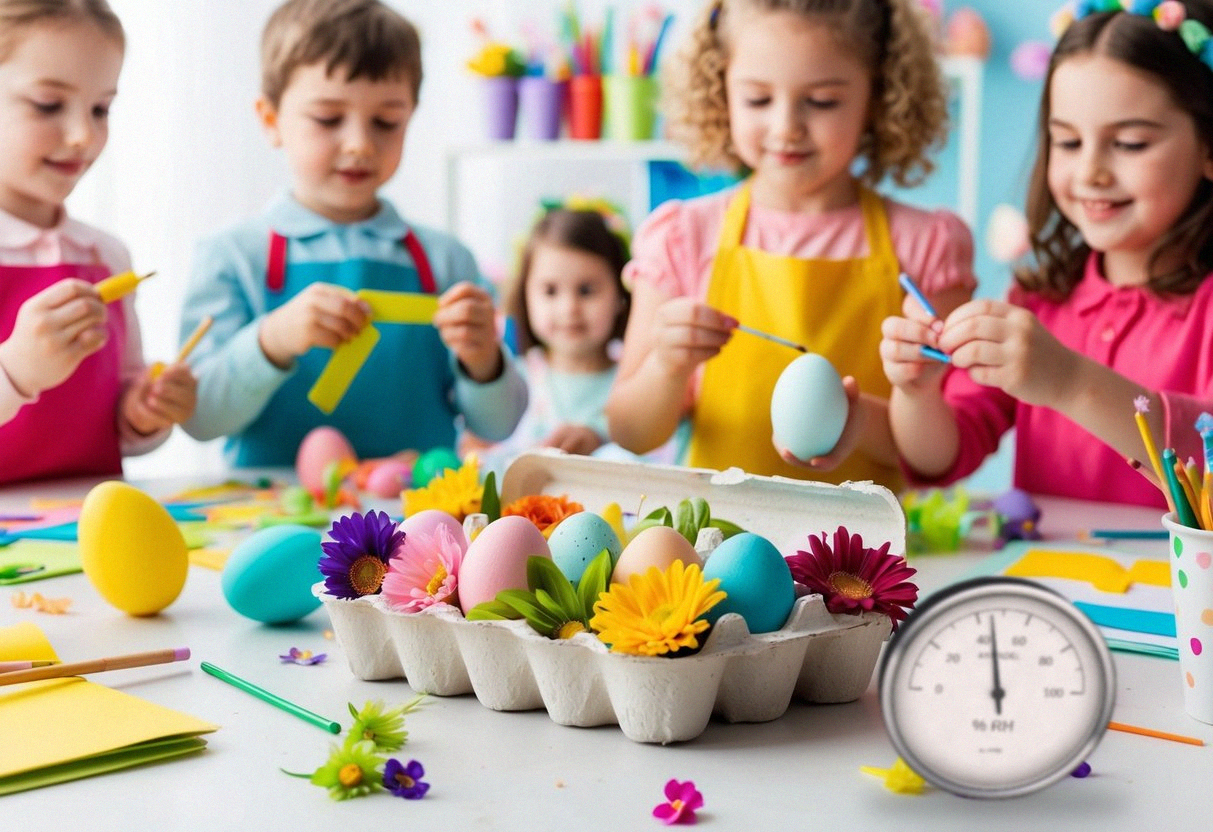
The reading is 45 %
